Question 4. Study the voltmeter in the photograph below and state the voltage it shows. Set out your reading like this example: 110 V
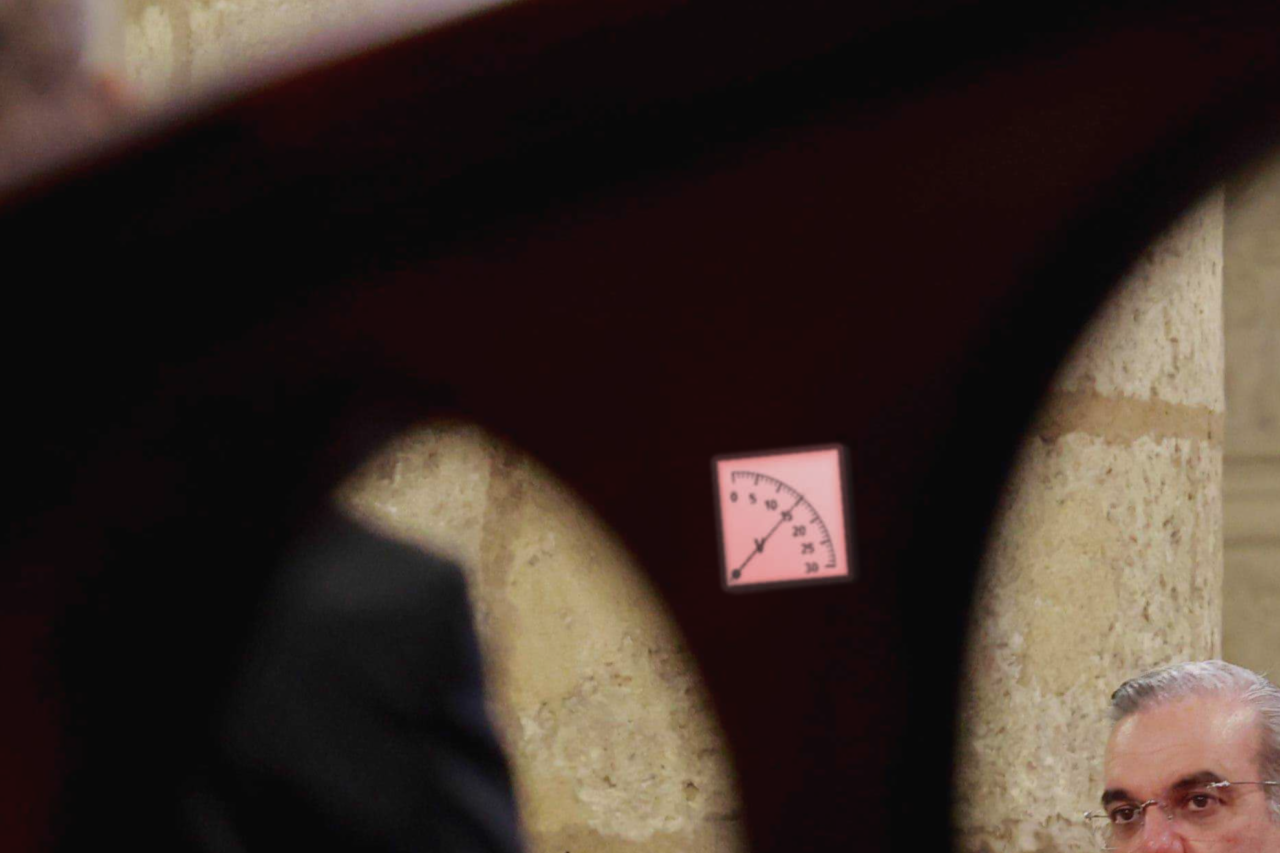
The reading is 15 V
